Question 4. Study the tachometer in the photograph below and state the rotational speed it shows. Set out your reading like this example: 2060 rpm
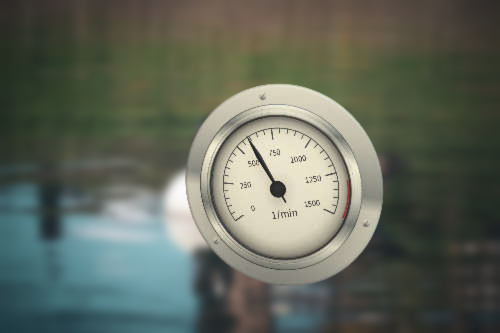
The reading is 600 rpm
